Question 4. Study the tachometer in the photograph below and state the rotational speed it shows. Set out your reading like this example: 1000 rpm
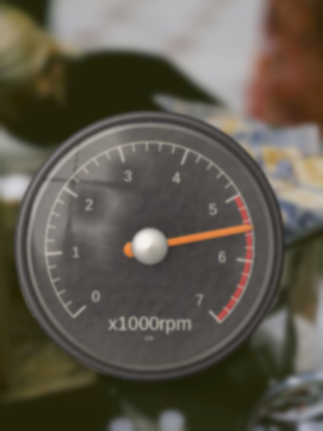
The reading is 5500 rpm
